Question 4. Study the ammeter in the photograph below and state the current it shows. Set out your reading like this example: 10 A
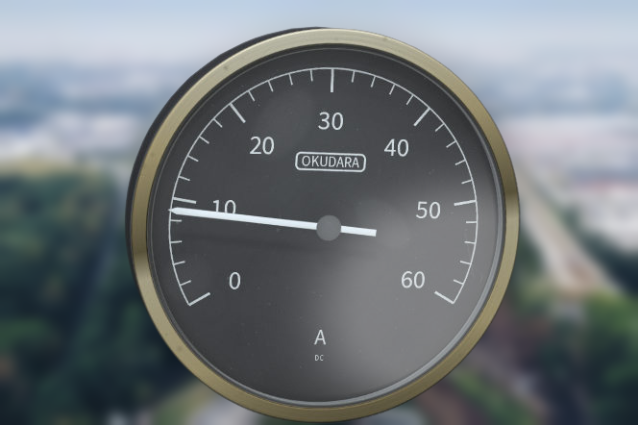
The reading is 9 A
